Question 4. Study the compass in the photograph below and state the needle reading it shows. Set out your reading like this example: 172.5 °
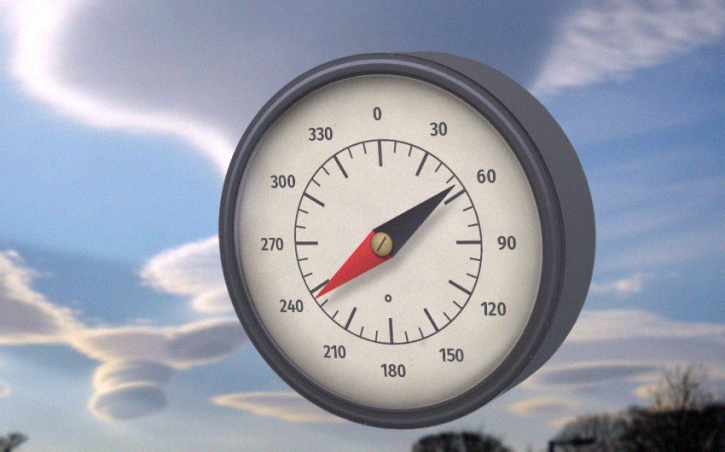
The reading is 235 °
